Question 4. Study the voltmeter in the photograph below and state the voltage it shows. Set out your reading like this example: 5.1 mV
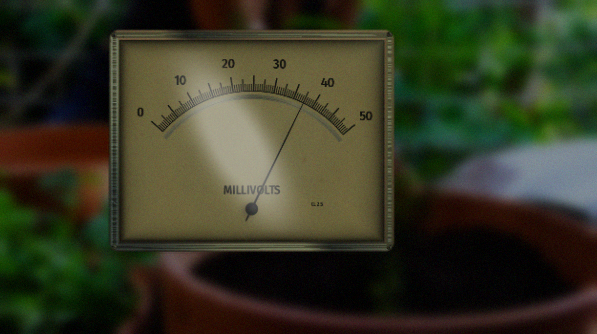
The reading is 37.5 mV
